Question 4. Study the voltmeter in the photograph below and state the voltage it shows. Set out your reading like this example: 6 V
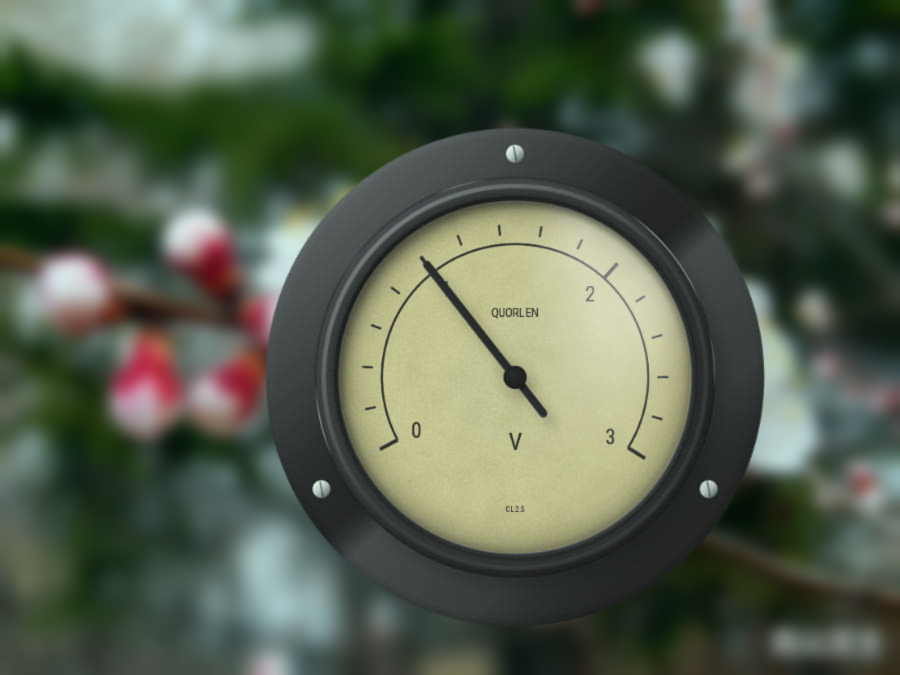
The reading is 1 V
